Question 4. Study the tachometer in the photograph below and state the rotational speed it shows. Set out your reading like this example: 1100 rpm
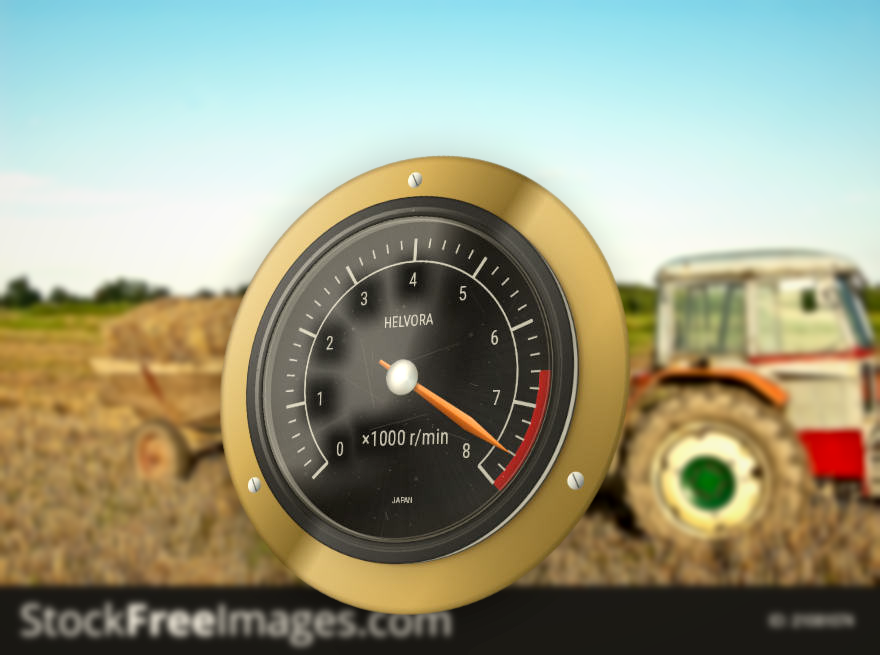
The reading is 7600 rpm
